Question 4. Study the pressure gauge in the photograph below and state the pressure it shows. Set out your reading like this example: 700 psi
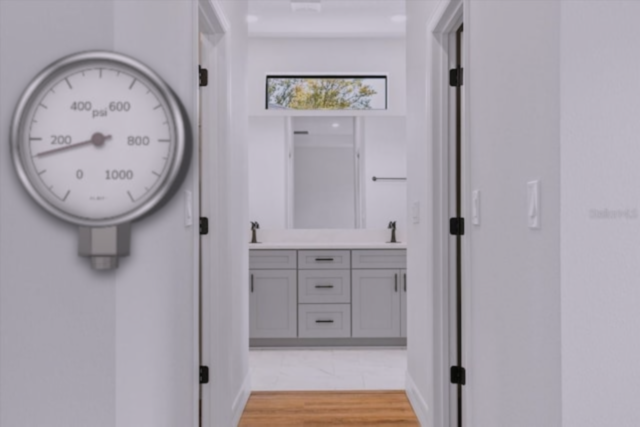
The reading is 150 psi
